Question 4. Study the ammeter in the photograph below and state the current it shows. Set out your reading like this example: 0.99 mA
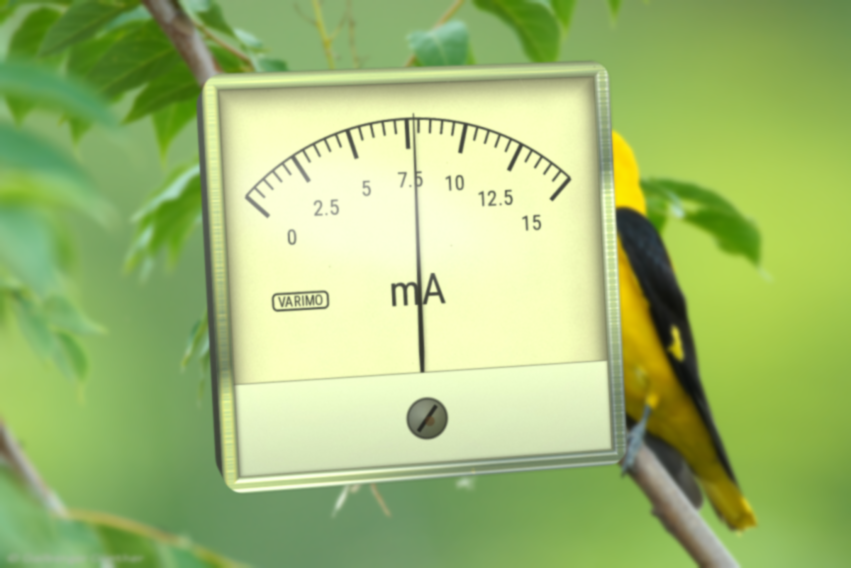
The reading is 7.75 mA
